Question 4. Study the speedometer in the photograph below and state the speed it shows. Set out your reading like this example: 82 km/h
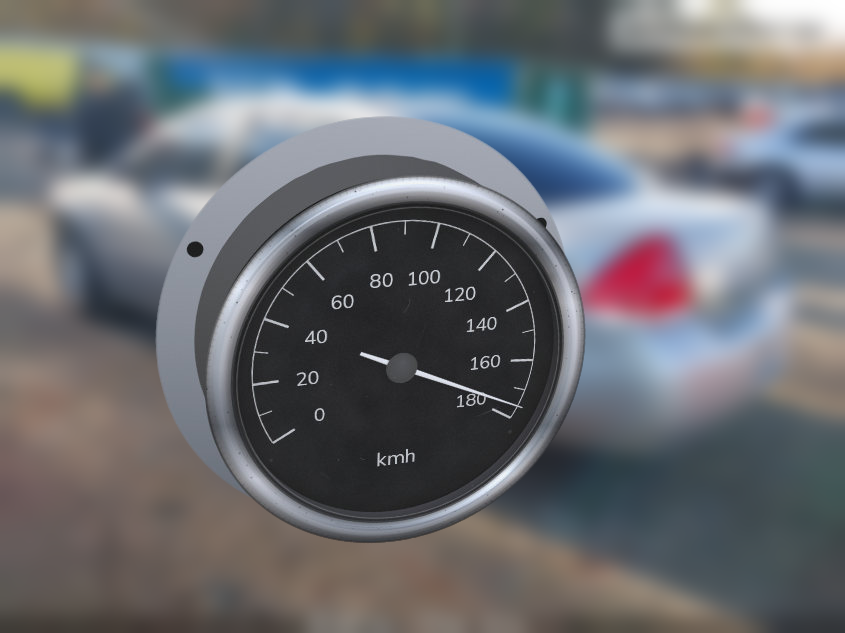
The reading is 175 km/h
